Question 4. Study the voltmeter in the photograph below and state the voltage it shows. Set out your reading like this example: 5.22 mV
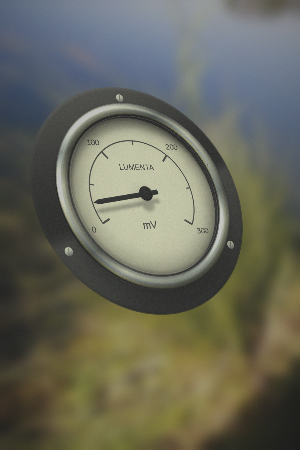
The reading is 25 mV
